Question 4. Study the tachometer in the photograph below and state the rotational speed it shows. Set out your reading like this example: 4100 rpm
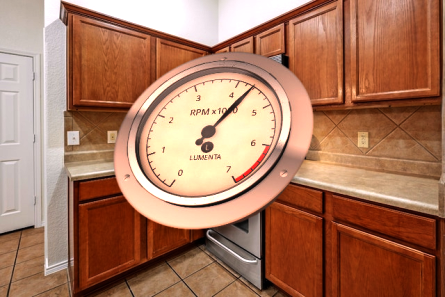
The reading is 4400 rpm
